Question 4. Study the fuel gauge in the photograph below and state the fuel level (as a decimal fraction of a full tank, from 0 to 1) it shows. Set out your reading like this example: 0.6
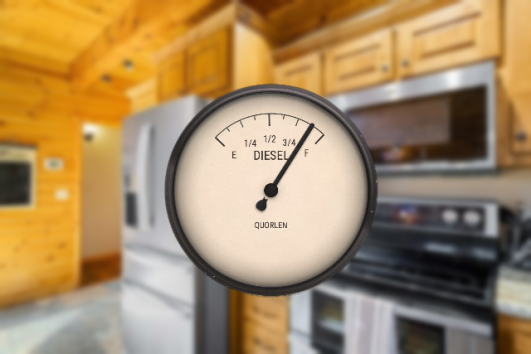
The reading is 0.875
